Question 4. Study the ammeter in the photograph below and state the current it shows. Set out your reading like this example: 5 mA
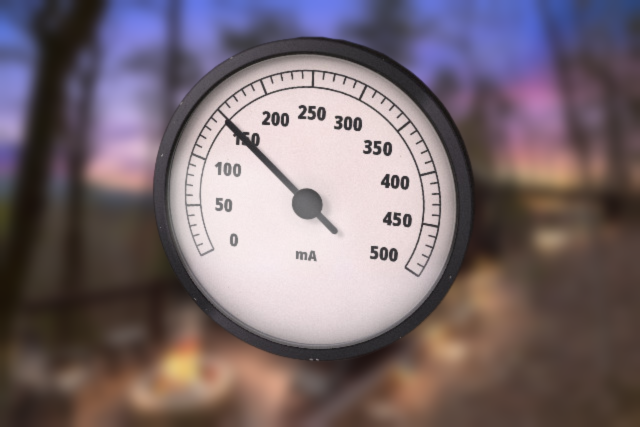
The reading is 150 mA
